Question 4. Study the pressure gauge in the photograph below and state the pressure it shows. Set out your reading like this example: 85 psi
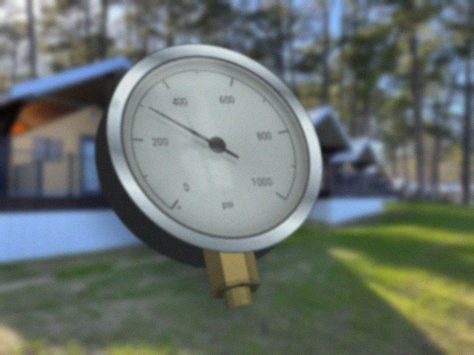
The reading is 300 psi
